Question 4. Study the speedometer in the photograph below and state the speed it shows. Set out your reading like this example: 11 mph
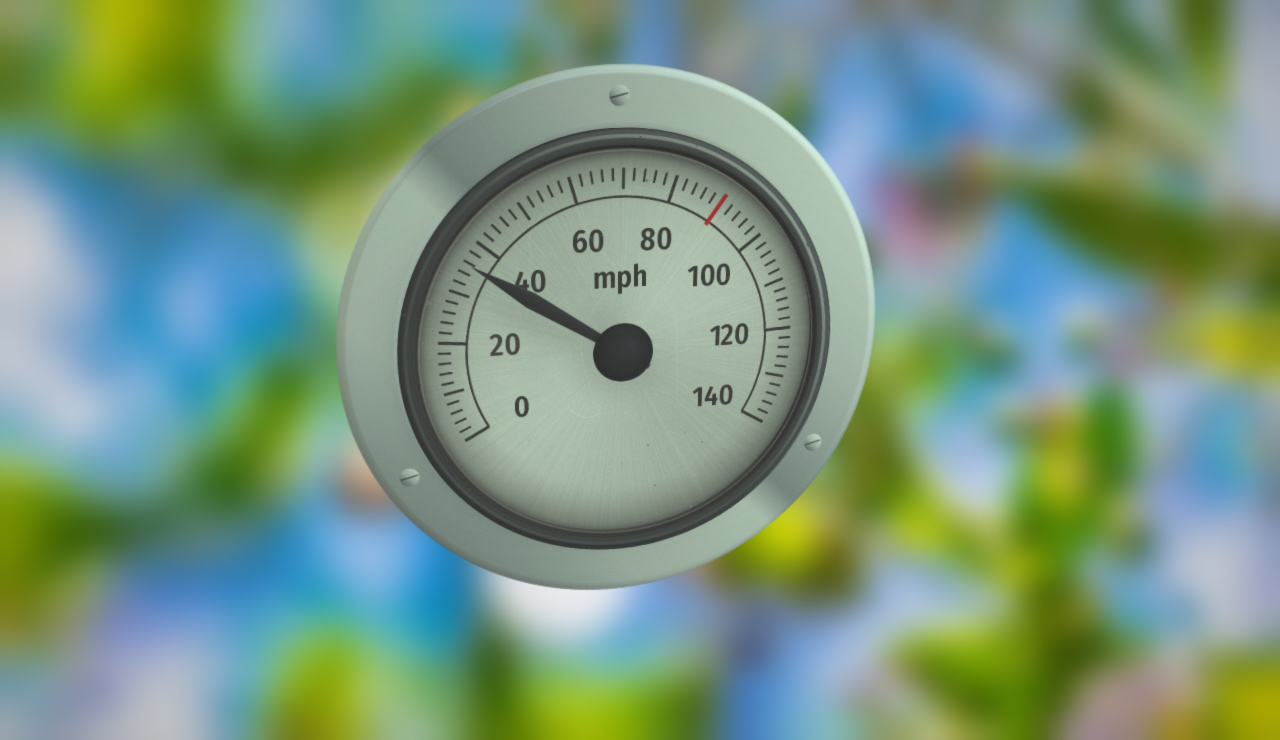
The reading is 36 mph
